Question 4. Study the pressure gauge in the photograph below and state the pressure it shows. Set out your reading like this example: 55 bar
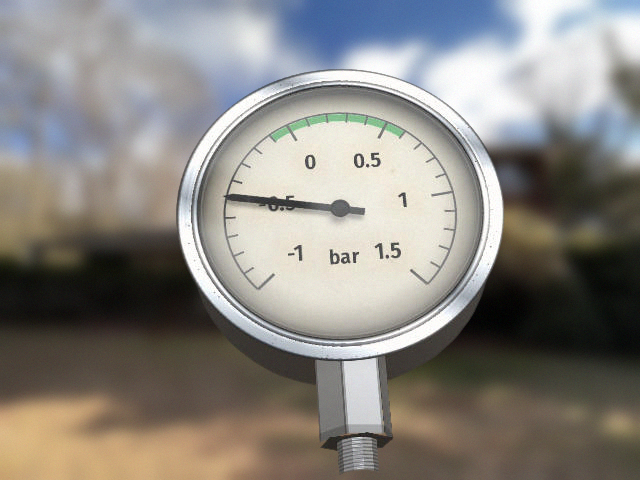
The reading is -0.5 bar
